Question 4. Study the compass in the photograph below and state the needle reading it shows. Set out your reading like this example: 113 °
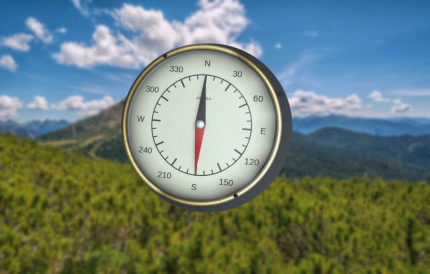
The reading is 180 °
